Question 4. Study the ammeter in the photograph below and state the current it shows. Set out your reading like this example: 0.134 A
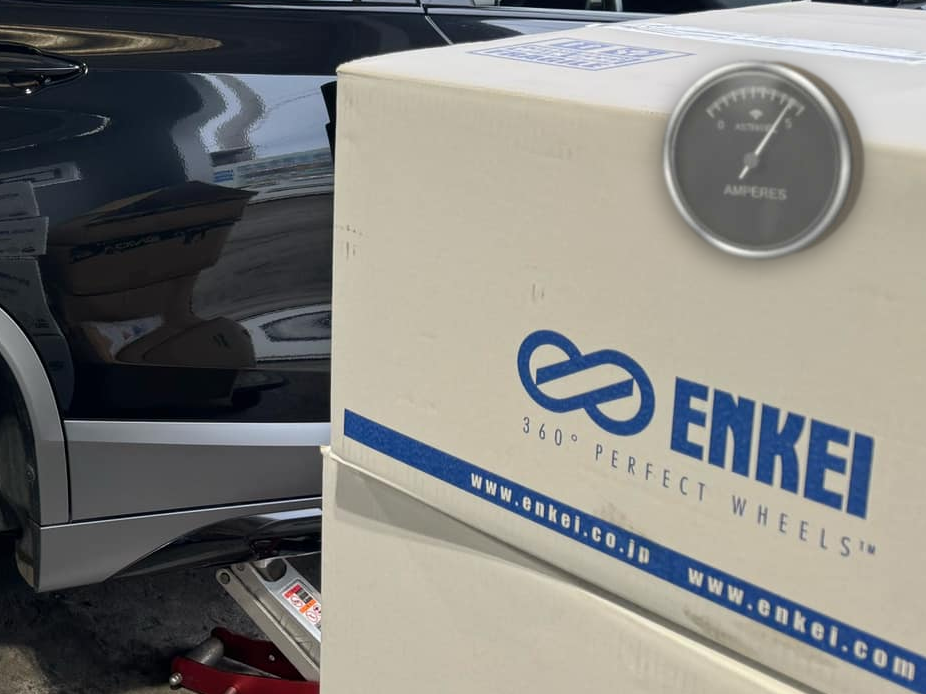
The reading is 4.5 A
